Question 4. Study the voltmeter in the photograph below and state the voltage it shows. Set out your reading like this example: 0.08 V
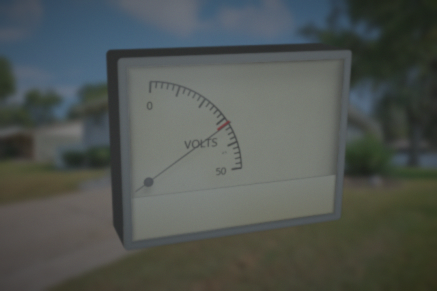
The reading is 32 V
